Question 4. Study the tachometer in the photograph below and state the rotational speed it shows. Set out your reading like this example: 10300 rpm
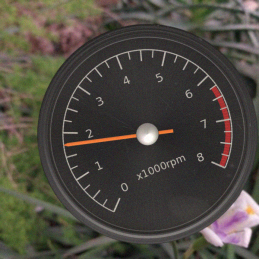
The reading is 1750 rpm
